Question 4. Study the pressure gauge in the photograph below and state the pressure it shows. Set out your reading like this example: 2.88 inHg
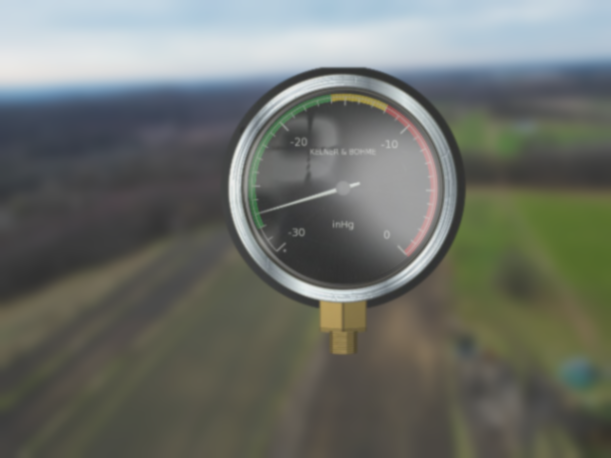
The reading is -27 inHg
